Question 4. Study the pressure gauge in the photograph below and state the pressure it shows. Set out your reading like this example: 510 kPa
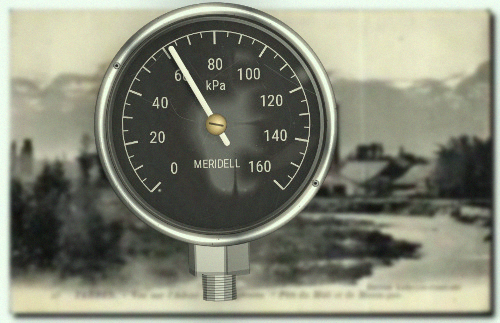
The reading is 62.5 kPa
